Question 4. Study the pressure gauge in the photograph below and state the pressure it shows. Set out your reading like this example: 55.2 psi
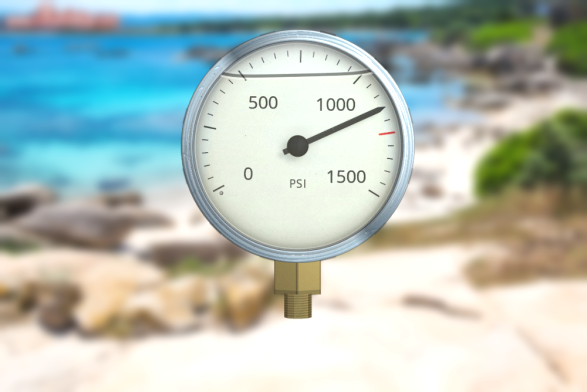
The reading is 1150 psi
